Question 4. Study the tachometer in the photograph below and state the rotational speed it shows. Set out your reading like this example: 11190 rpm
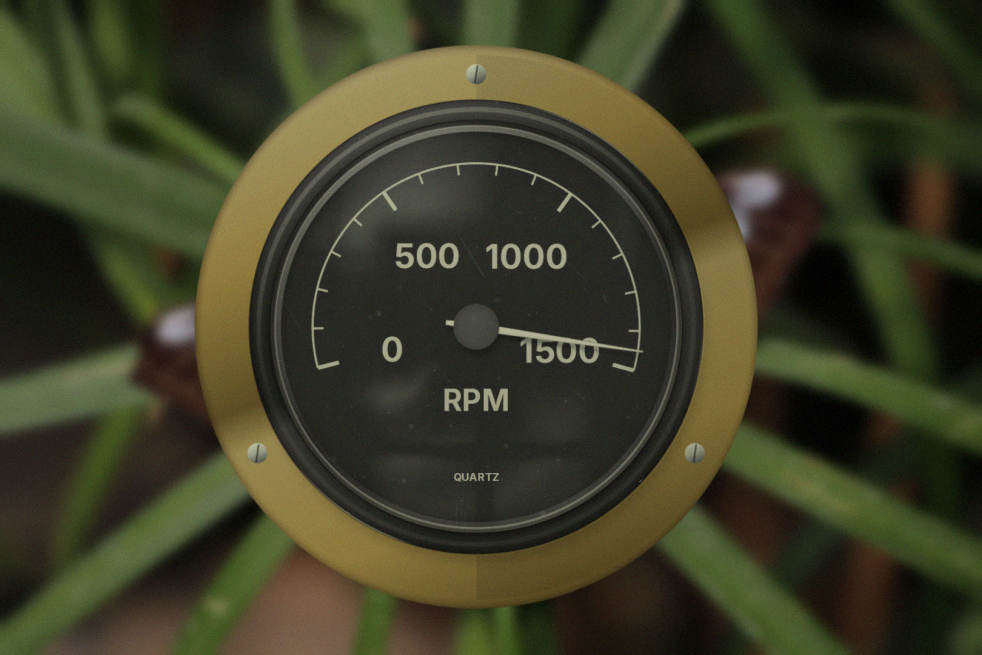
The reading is 1450 rpm
